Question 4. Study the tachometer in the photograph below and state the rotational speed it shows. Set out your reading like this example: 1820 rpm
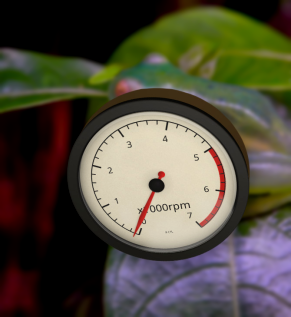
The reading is 100 rpm
